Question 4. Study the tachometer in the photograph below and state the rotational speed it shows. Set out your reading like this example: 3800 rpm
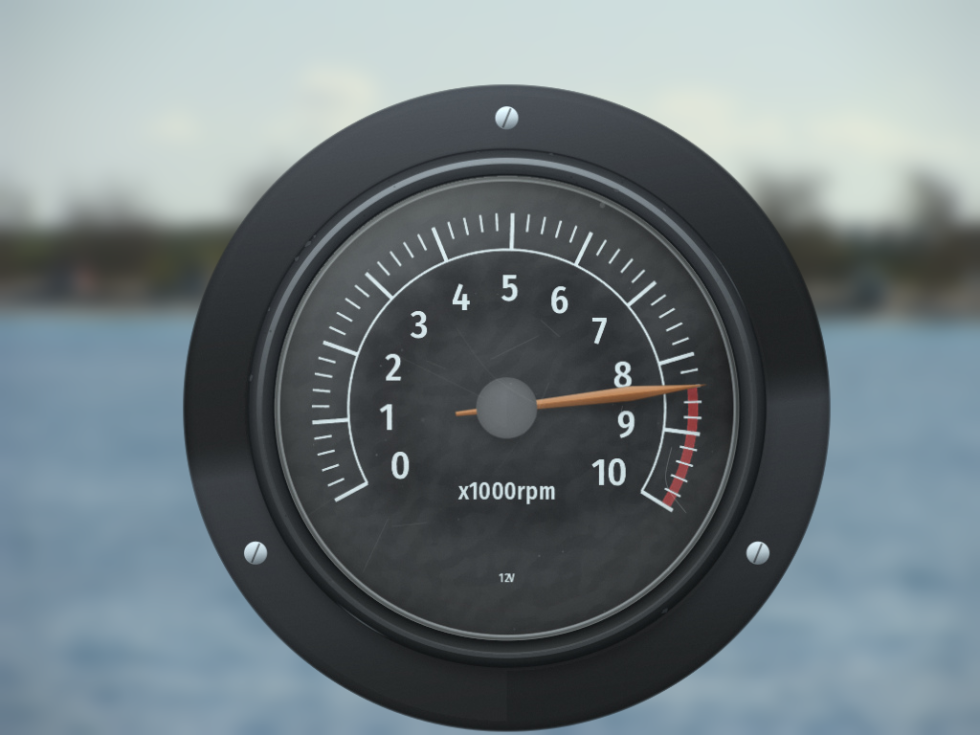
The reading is 8400 rpm
